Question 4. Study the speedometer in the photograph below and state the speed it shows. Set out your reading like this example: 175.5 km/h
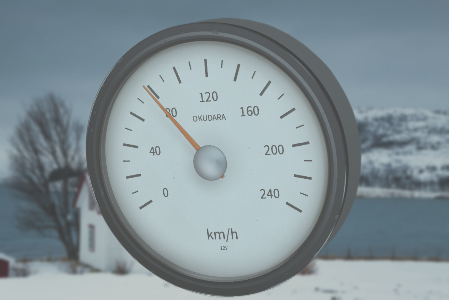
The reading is 80 km/h
